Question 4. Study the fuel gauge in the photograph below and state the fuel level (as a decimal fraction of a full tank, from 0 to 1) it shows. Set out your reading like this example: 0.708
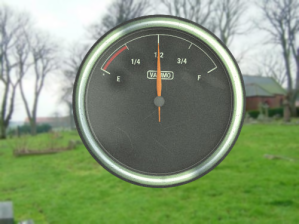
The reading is 0.5
